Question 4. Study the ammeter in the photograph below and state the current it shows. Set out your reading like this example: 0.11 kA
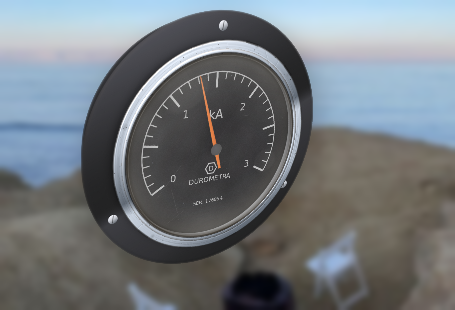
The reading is 1.3 kA
